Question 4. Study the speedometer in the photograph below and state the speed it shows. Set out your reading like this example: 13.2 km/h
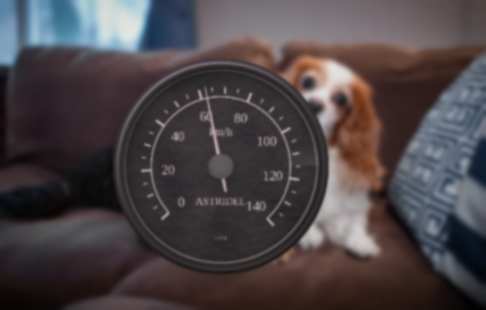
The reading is 62.5 km/h
